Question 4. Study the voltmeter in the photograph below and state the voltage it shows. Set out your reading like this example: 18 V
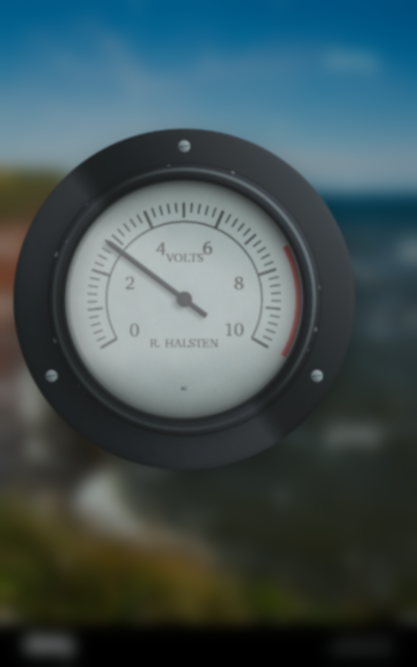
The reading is 2.8 V
